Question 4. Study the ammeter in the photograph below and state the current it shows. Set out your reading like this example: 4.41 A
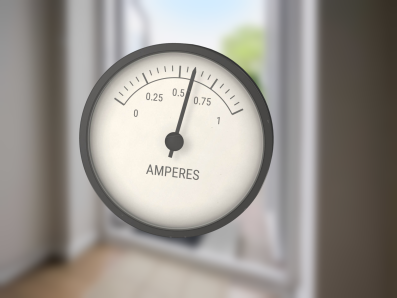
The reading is 0.6 A
